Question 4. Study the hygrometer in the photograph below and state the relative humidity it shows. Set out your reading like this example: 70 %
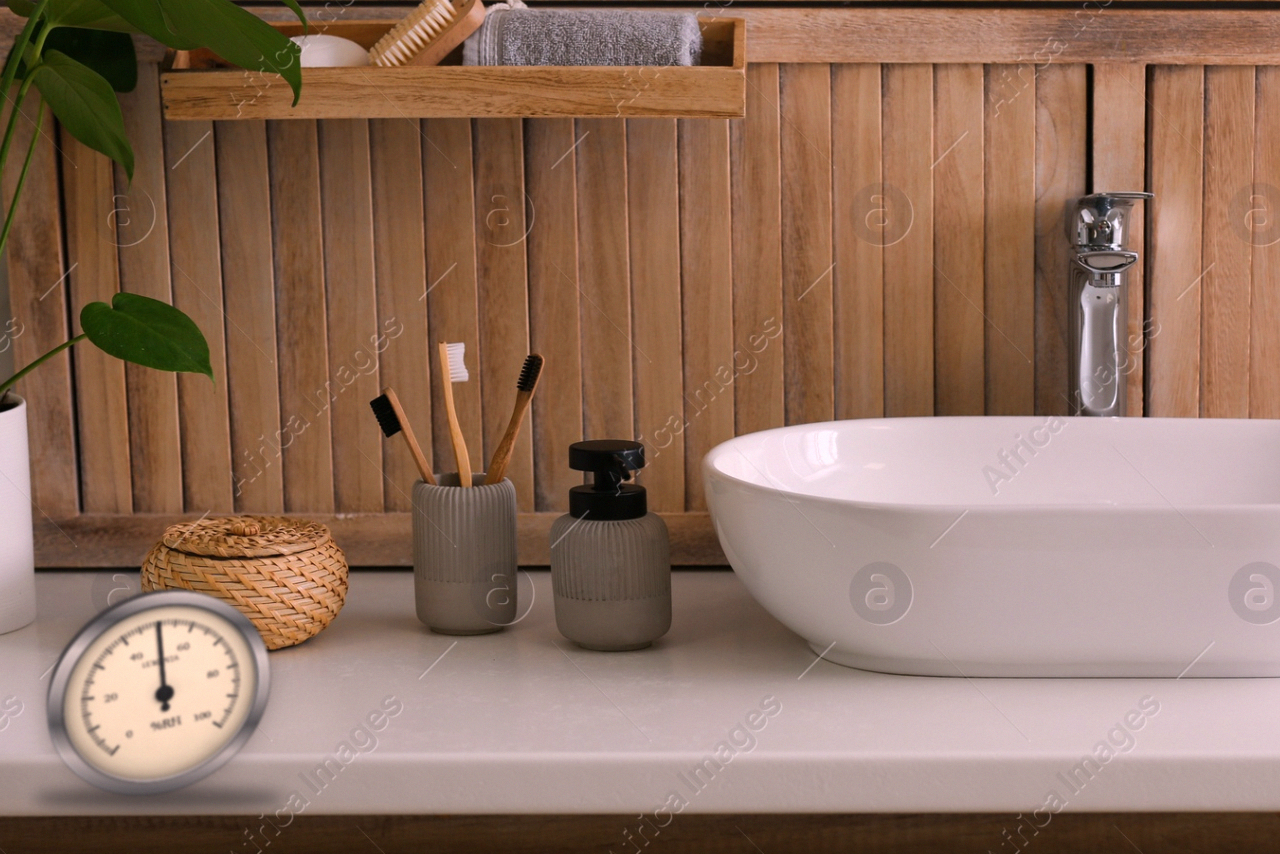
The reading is 50 %
